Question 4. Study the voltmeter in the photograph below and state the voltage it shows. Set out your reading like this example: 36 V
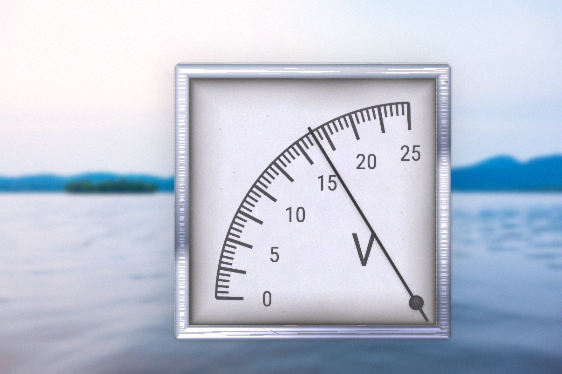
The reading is 16.5 V
